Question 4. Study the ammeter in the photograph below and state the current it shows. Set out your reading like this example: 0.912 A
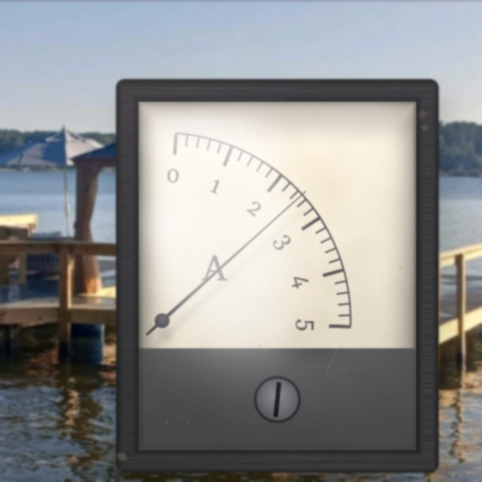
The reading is 2.5 A
